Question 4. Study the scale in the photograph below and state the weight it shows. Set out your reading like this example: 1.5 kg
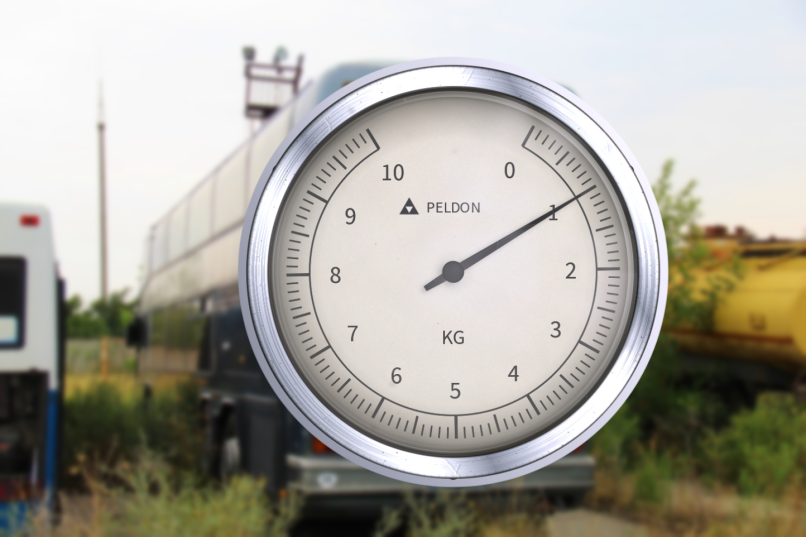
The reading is 1 kg
